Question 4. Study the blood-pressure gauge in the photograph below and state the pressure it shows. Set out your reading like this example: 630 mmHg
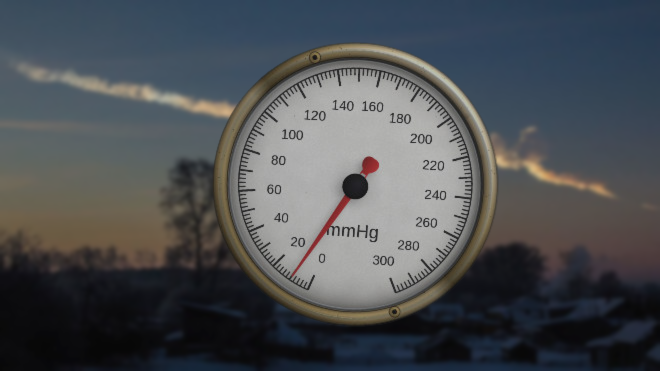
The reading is 10 mmHg
